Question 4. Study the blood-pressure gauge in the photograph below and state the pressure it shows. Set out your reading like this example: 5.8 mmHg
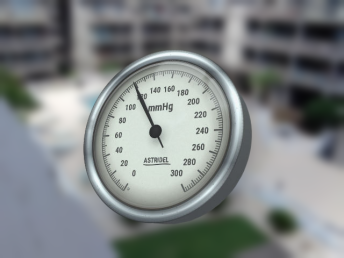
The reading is 120 mmHg
